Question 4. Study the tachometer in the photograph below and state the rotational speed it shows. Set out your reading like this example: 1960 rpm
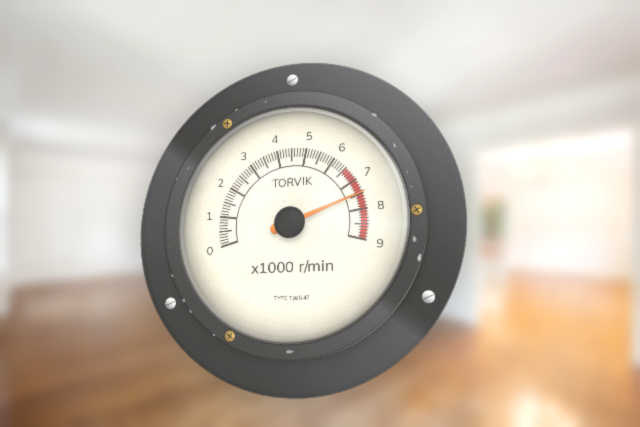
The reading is 7500 rpm
